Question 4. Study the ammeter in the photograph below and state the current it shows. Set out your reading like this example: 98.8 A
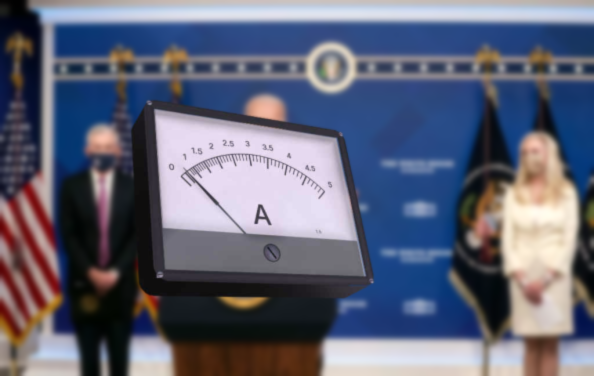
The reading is 0.5 A
